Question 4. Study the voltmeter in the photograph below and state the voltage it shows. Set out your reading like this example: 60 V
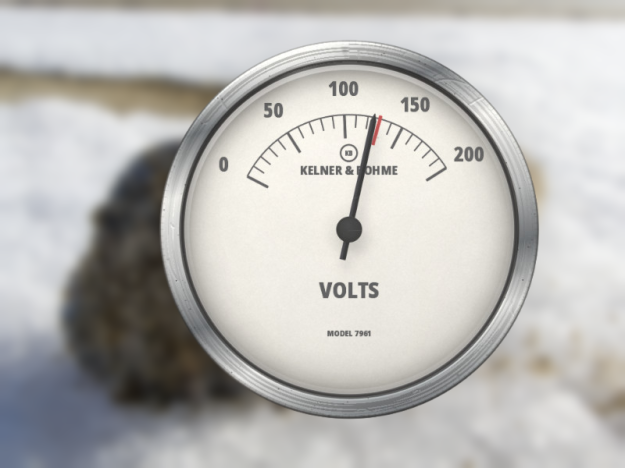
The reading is 125 V
